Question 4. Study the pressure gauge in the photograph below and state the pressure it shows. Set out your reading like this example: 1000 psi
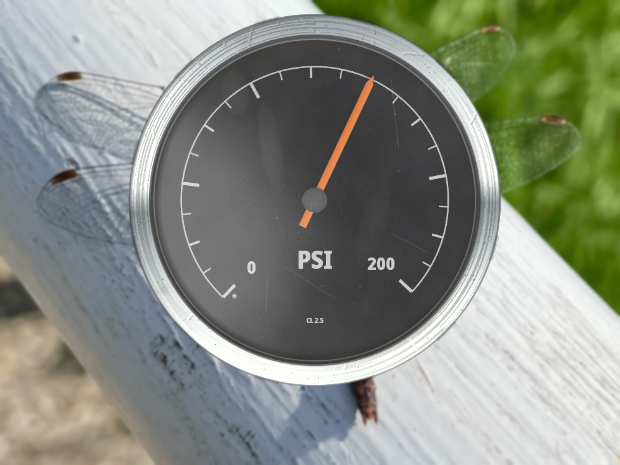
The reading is 120 psi
